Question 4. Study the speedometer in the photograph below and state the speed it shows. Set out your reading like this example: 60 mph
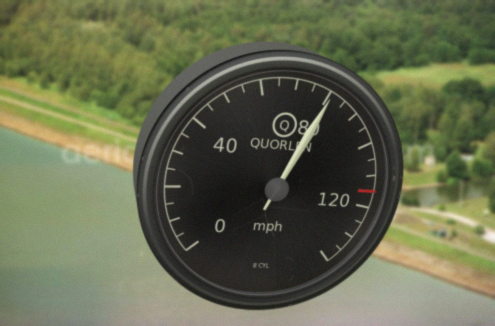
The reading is 80 mph
